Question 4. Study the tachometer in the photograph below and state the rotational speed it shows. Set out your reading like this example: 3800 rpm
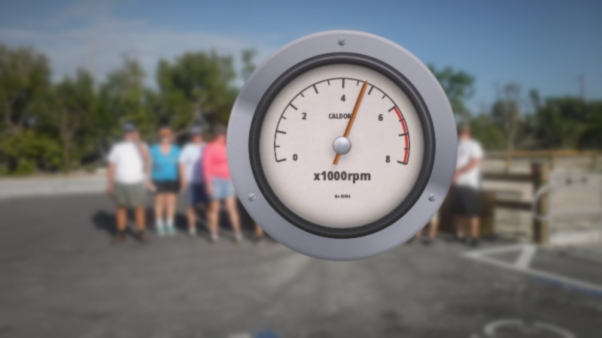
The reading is 4750 rpm
